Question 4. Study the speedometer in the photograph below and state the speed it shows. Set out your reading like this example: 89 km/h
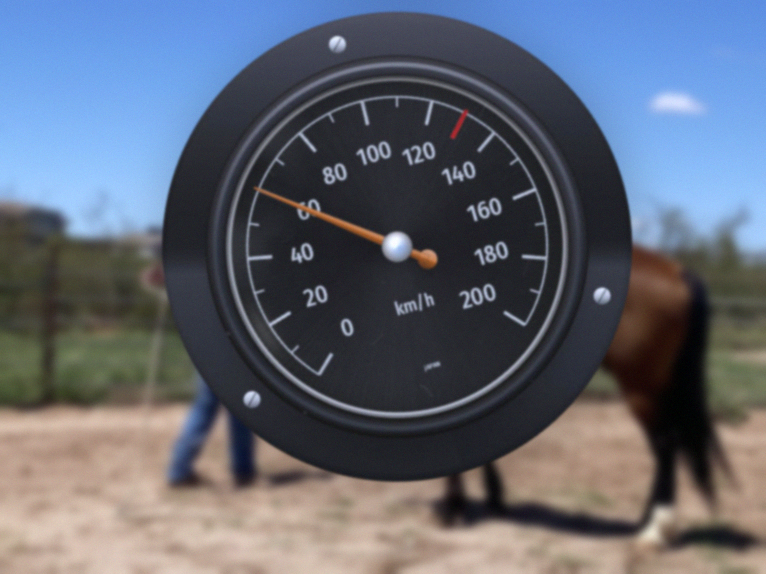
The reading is 60 km/h
